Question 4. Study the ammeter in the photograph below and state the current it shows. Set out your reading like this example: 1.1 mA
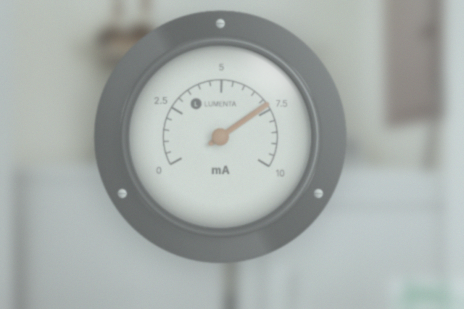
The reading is 7.25 mA
